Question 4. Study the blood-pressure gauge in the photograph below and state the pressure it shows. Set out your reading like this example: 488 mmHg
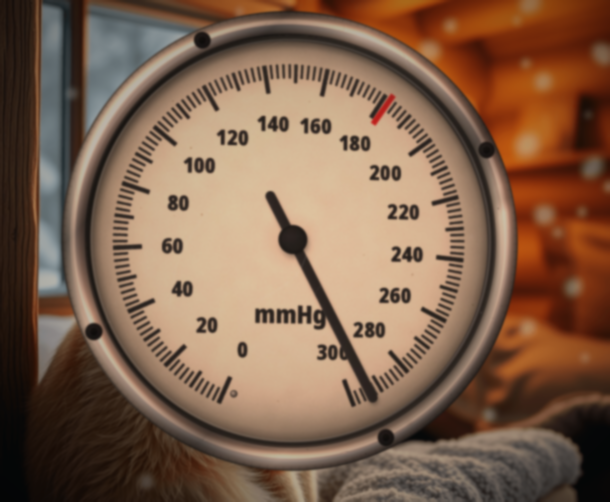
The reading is 294 mmHg
